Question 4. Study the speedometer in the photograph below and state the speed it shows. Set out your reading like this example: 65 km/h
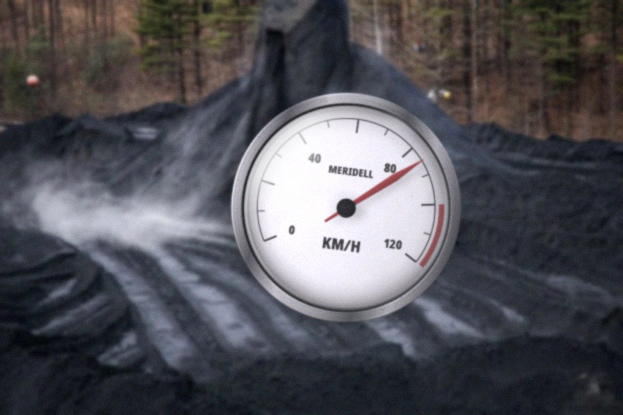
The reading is 85 km/h
